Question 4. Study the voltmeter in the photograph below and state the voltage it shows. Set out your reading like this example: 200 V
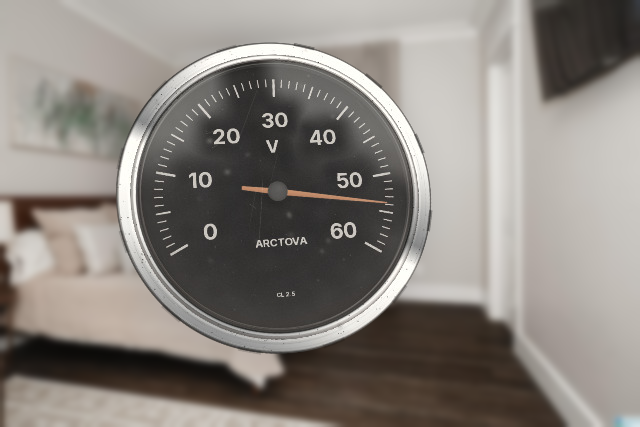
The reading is 54 V
